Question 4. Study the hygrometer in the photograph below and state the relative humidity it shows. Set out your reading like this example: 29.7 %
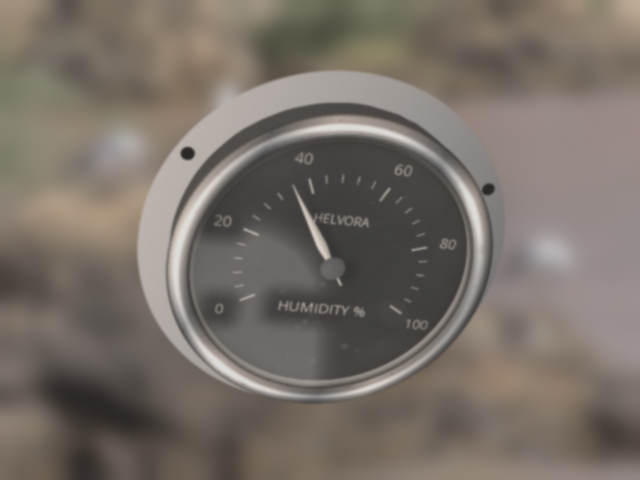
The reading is 36 %
